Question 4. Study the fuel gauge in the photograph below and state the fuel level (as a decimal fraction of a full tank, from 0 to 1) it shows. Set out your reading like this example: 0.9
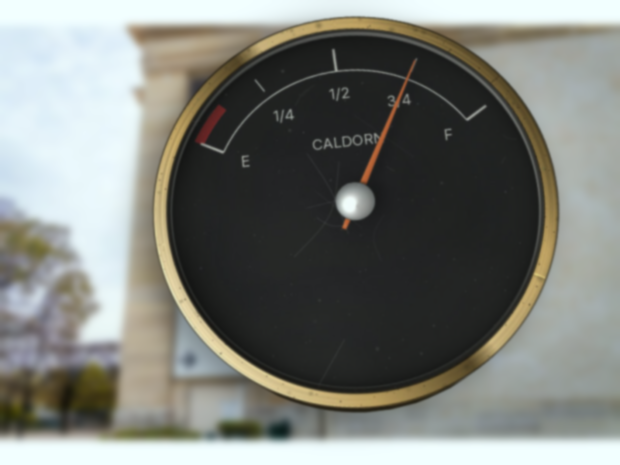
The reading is 0.75
